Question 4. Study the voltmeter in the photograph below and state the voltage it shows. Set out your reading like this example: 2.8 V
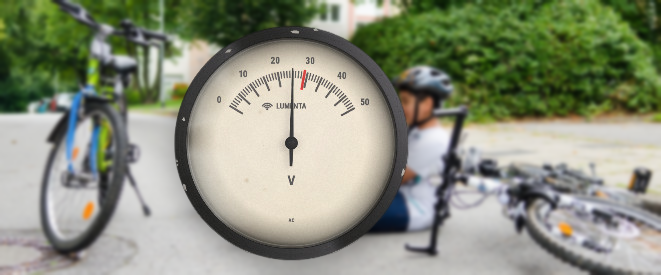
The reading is 25 V
